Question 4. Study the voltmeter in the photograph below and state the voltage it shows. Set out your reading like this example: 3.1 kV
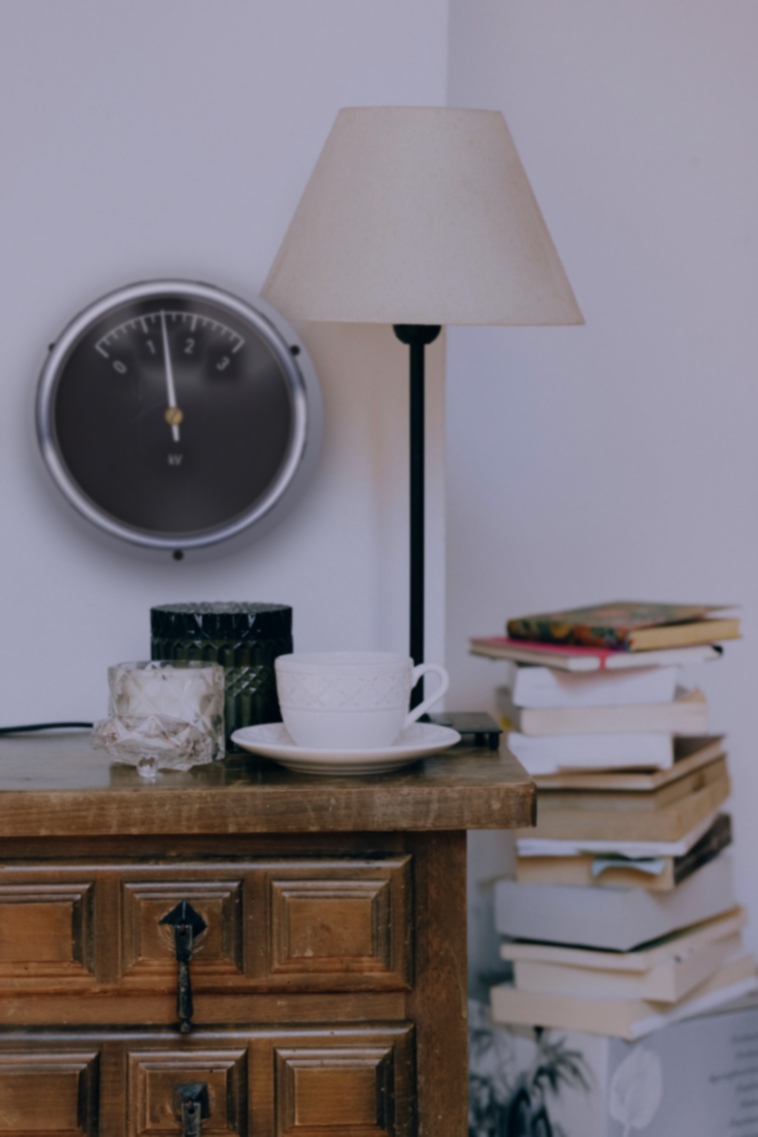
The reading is 1.4 kV
